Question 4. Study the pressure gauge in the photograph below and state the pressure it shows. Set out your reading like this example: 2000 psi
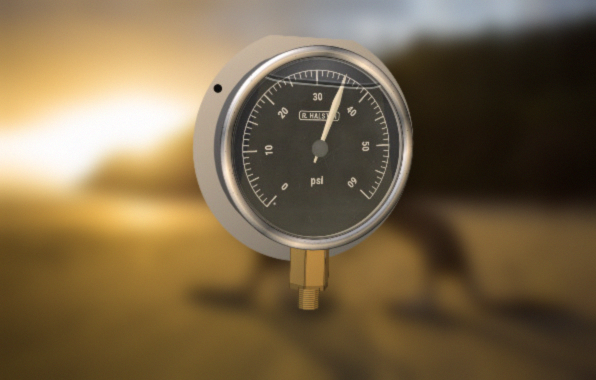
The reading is 35 psi
